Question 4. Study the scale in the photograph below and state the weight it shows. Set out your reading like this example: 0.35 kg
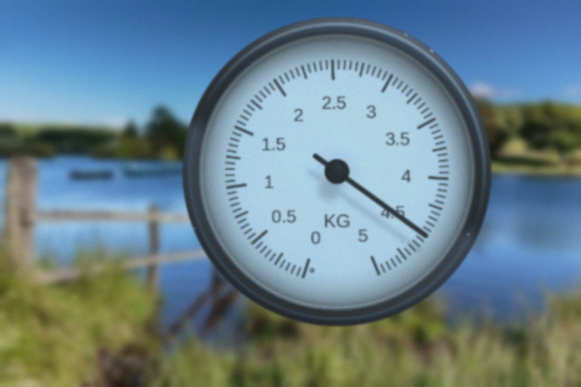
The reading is 4.5 kg
